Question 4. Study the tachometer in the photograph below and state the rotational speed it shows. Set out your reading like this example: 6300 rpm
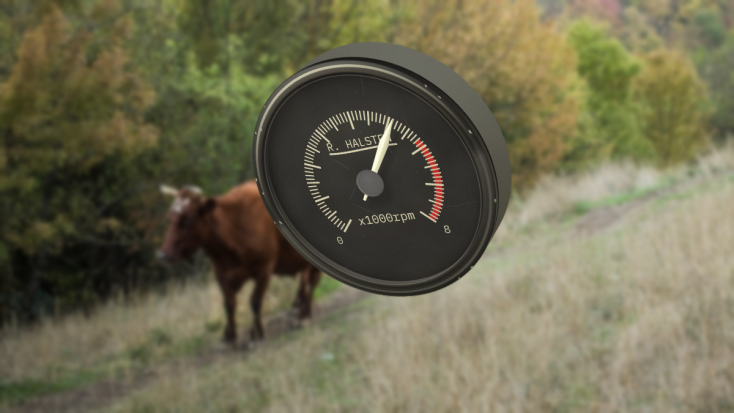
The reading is 5100 rpm
